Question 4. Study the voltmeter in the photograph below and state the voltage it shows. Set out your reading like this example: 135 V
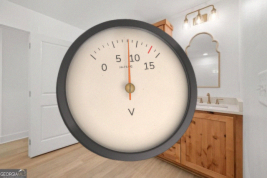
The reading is 8 V
